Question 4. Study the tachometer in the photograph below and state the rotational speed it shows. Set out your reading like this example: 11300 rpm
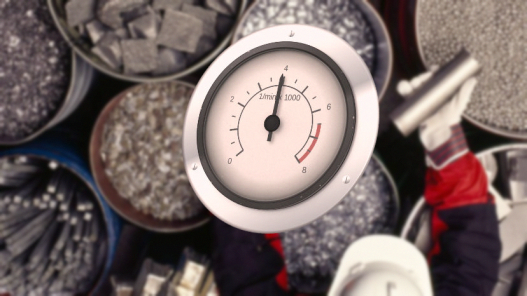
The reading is 4000 rpm
